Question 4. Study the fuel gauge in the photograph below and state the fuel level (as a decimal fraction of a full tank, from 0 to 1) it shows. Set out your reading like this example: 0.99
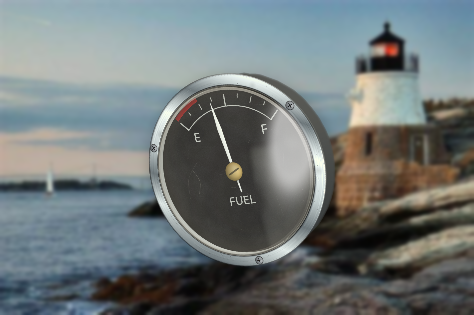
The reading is 0.375
